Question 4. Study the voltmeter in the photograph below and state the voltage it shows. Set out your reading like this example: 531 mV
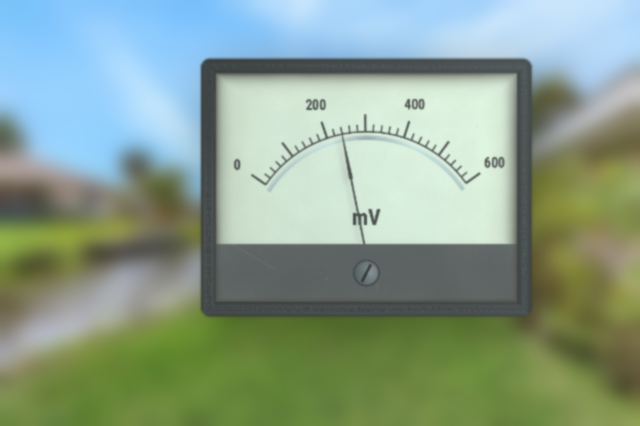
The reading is 240 mV
